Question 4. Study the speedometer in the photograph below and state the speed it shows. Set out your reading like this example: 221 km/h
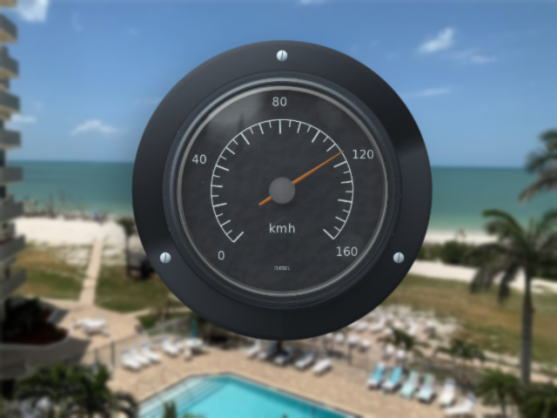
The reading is 115 km/h
